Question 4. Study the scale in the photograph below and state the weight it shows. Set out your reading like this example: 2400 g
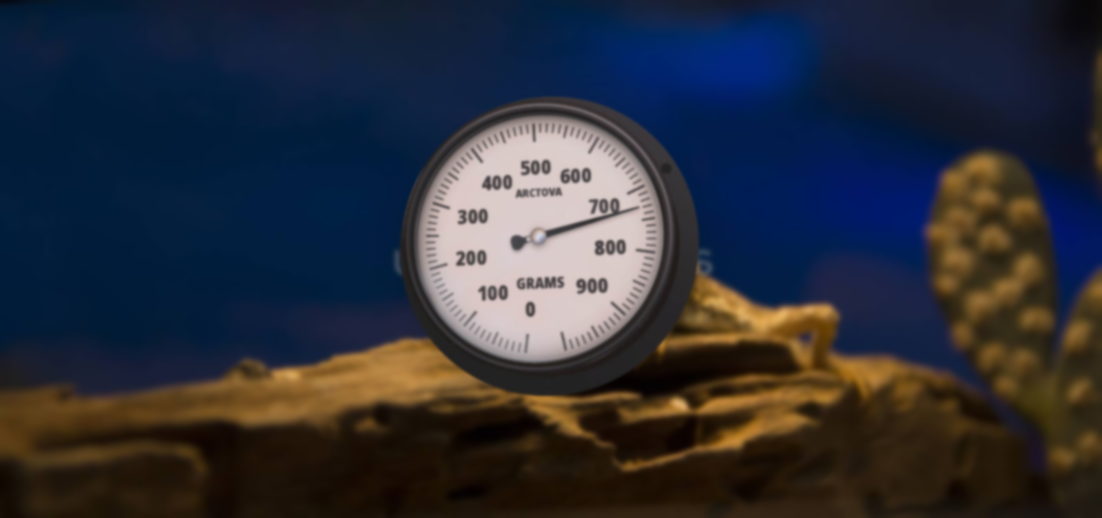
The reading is 730 g
